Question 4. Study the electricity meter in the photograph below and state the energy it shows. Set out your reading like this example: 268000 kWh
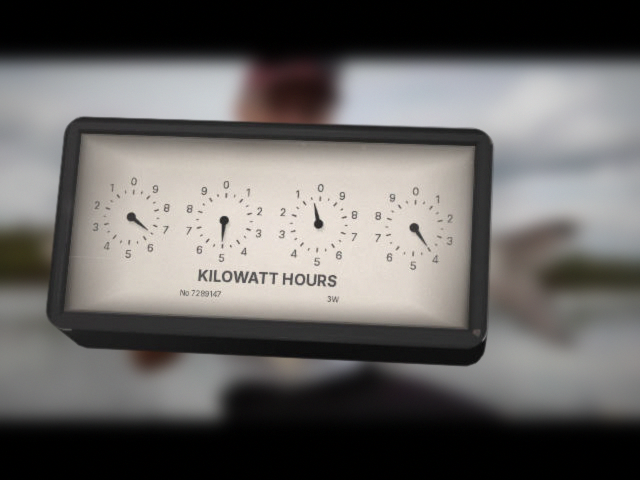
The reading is 6504 kWh
